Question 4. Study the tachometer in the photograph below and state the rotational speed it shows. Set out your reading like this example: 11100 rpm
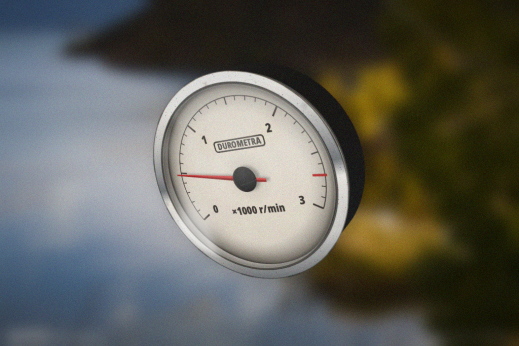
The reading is 500 rpm
